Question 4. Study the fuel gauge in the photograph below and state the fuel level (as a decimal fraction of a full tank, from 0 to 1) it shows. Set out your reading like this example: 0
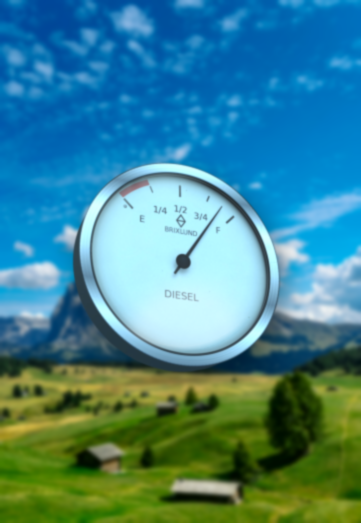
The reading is 0.875
